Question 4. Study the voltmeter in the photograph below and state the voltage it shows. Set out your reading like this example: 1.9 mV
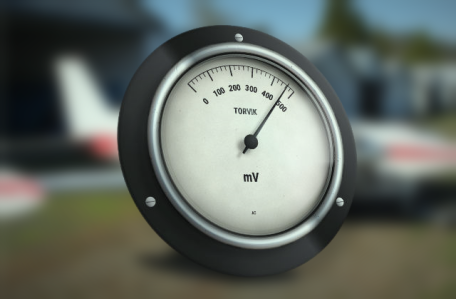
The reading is 460 mV
